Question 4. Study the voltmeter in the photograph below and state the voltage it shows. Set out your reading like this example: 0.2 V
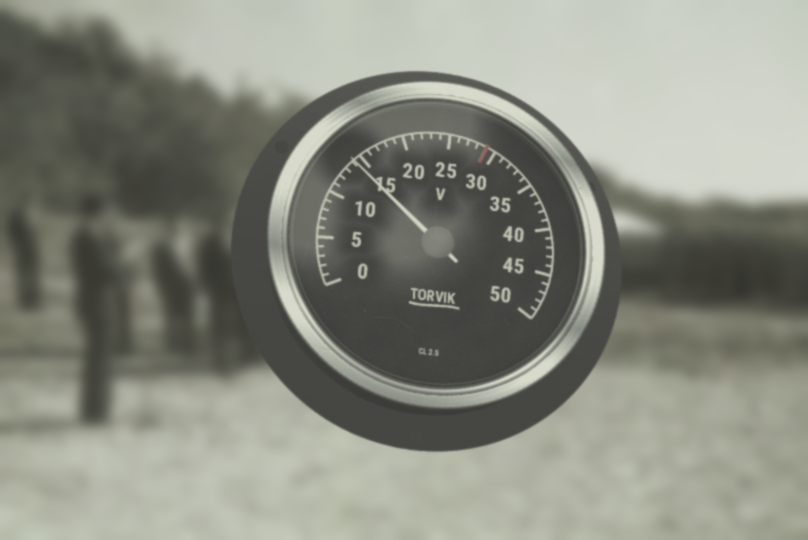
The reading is 14 V
